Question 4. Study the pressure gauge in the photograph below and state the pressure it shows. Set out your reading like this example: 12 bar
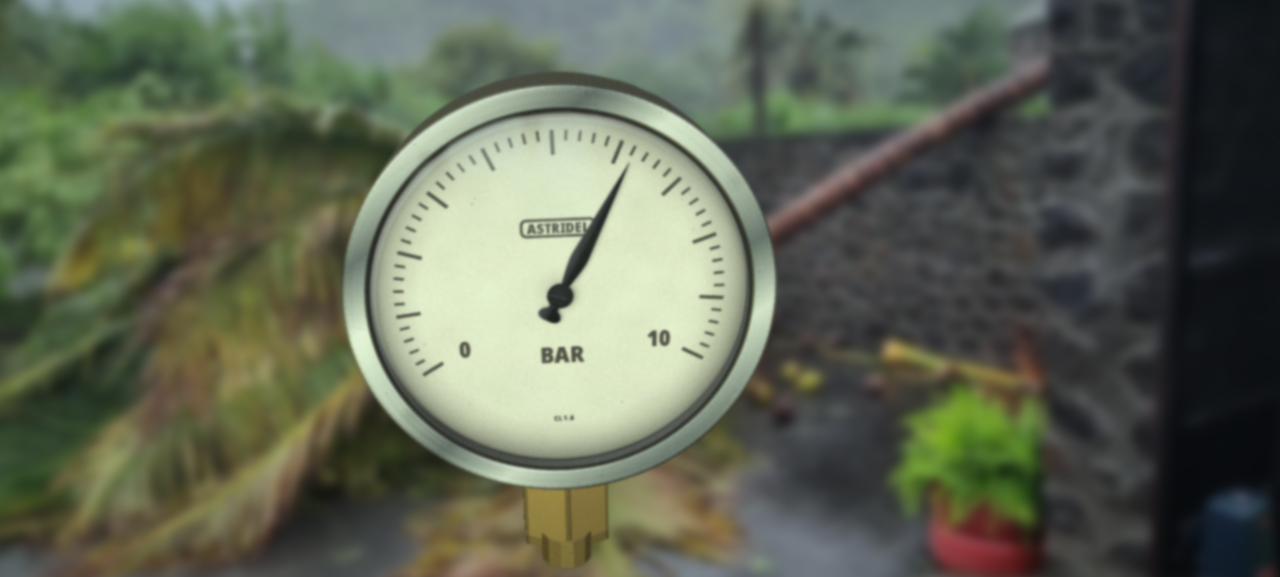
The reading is 6.2 bar
